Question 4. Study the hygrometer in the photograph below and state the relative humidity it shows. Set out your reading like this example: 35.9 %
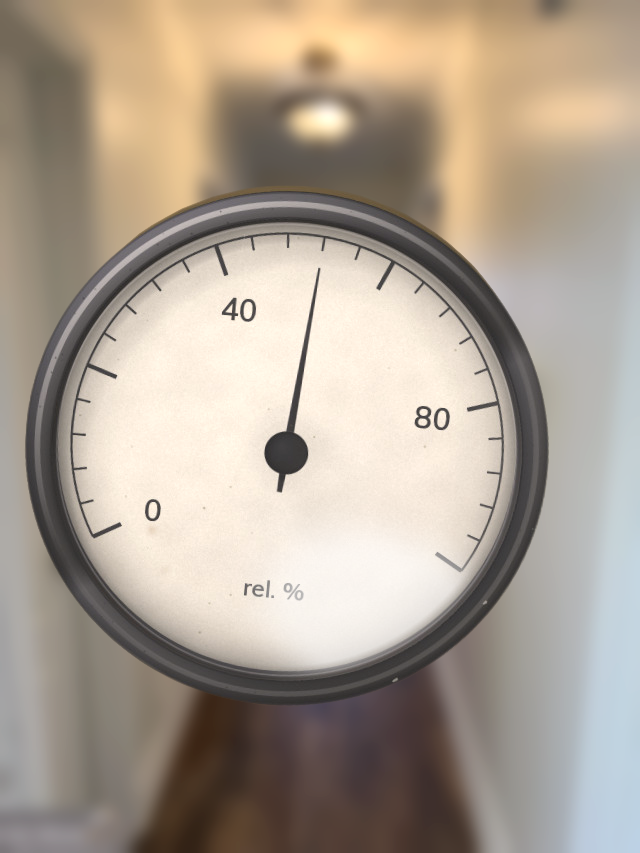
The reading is 52 %
